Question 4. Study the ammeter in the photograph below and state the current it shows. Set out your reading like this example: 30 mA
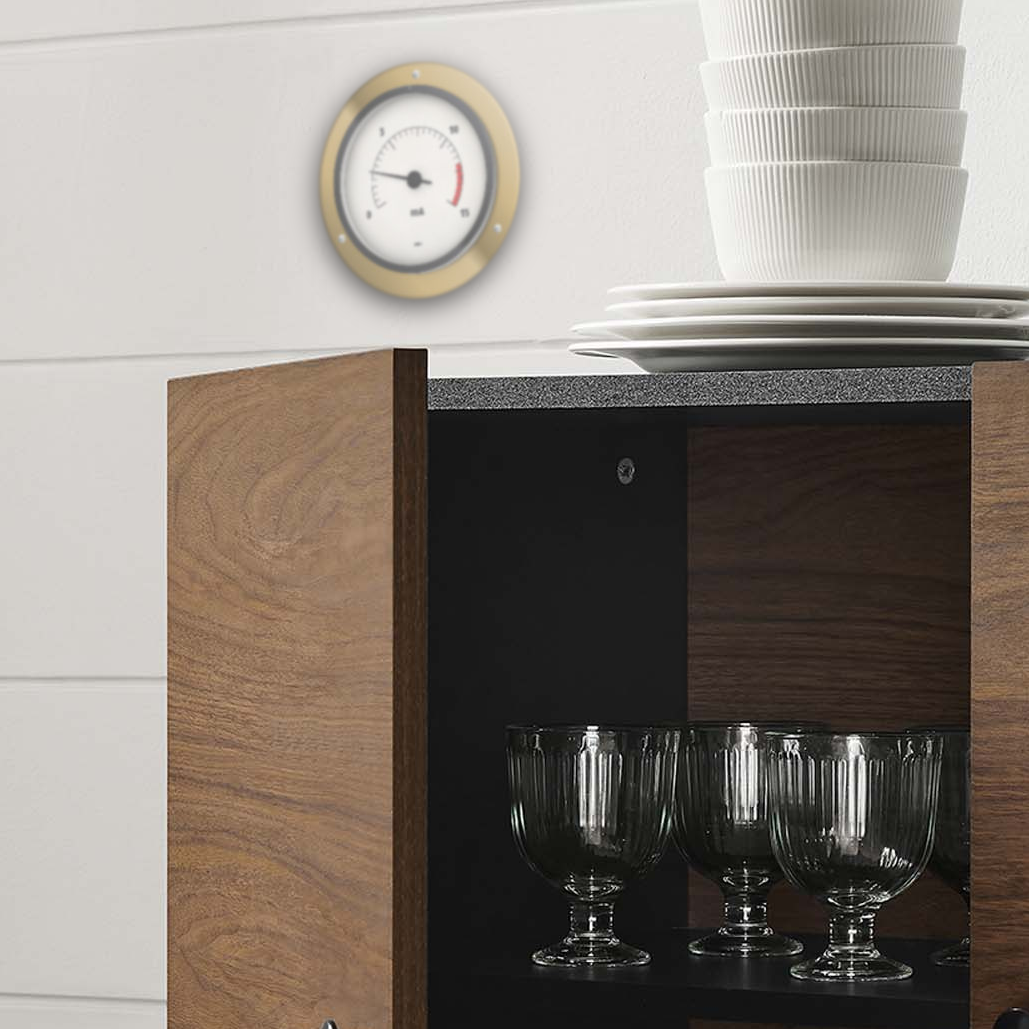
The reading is 2.5 mA
